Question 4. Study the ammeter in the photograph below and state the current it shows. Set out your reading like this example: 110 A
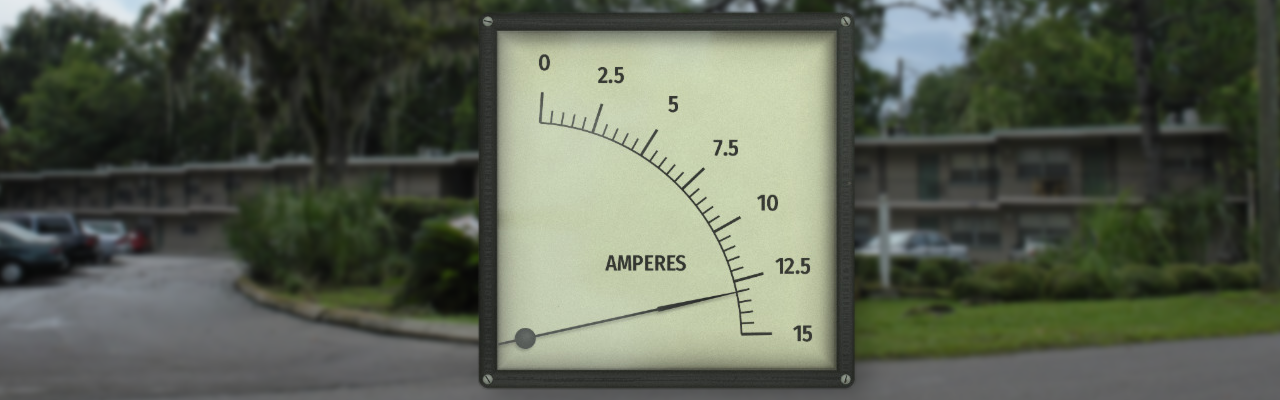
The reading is 13 A
